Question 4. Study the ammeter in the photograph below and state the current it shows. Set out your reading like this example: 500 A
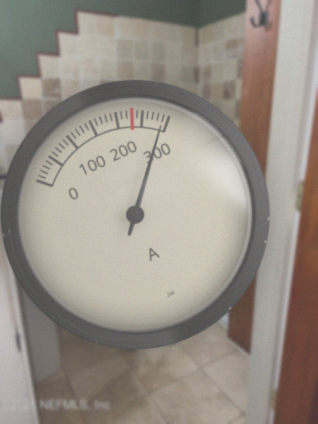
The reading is 290 A
